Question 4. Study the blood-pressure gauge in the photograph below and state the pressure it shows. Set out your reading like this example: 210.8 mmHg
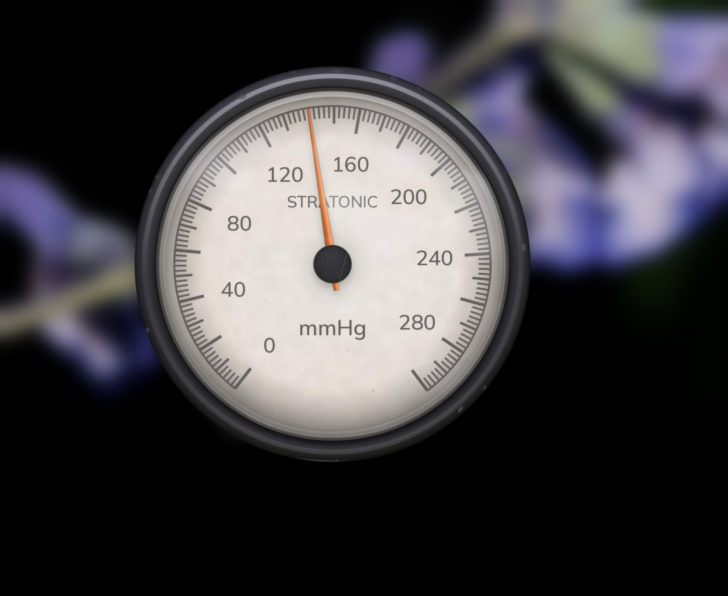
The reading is 140 mmHg
